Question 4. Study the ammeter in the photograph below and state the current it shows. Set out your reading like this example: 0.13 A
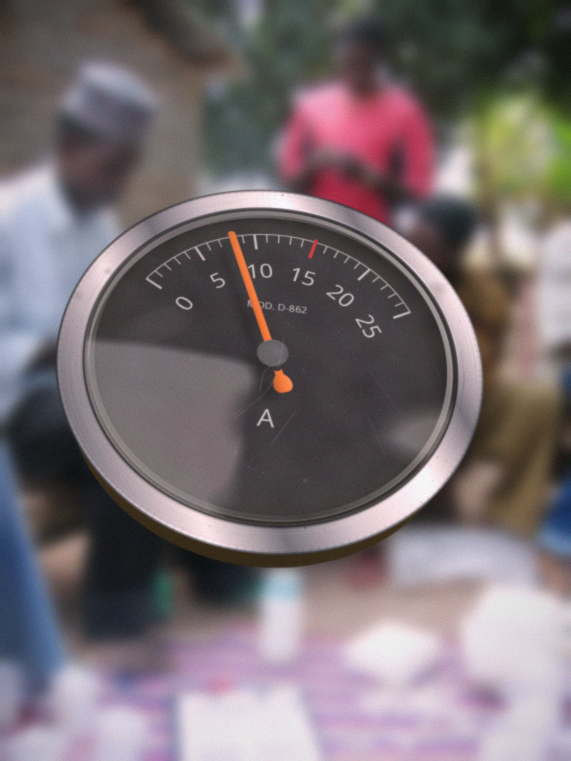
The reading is 8 A
